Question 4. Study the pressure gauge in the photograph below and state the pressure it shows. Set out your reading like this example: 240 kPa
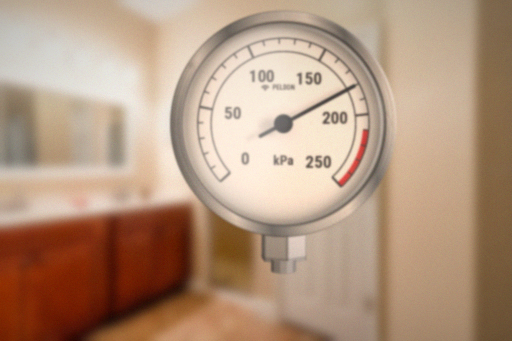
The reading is 180 kPa
